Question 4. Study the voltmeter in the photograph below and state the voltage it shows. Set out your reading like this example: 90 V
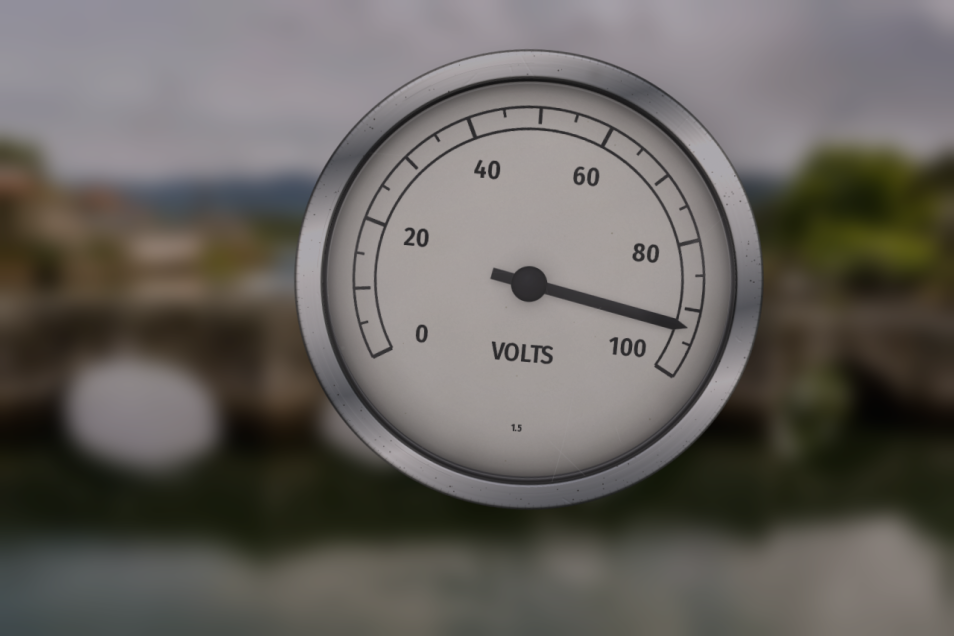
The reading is 92.5 V
